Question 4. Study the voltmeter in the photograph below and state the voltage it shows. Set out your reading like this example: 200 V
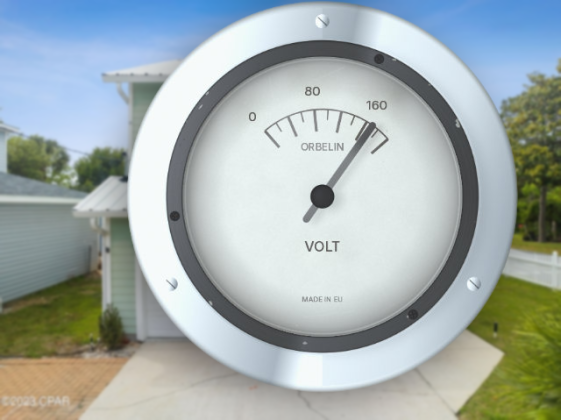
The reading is 170 V
